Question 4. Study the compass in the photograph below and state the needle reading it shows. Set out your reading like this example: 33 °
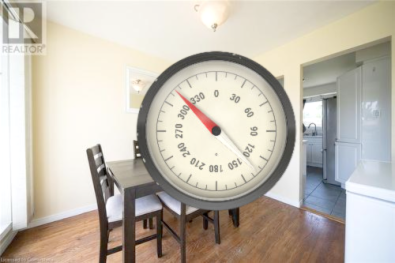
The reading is 315 °
